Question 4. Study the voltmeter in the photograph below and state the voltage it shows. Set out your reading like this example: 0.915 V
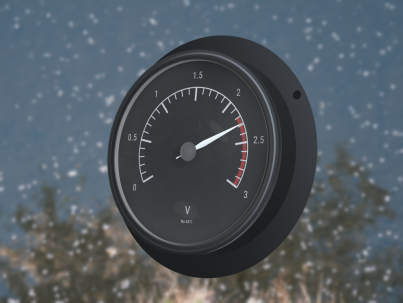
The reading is 2.3 V
